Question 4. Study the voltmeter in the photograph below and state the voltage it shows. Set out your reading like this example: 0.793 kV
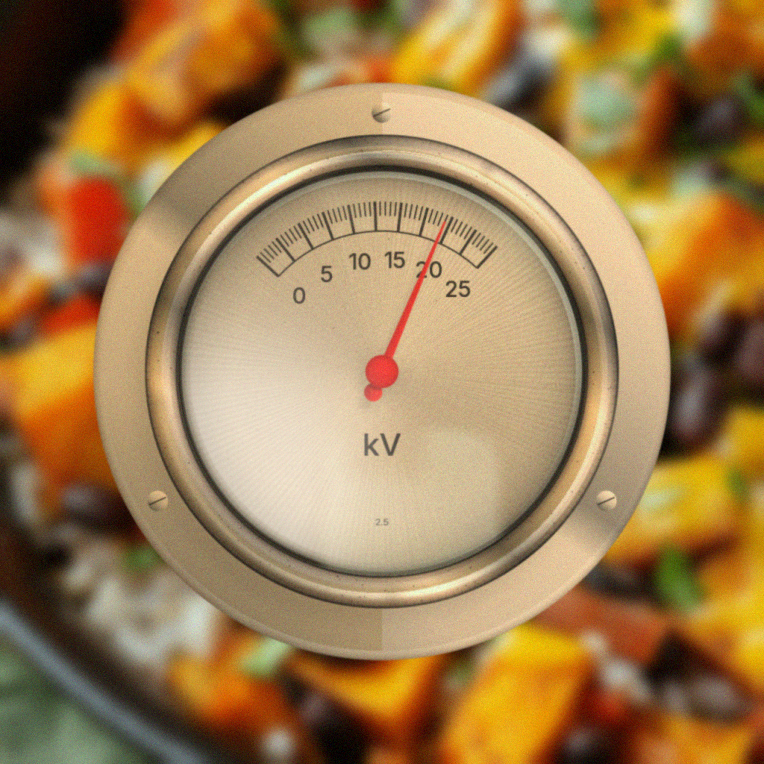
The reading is 19.5 kV
